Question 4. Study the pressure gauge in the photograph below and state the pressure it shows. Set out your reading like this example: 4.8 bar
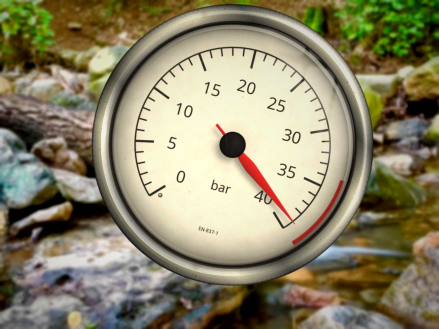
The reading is 39 bar
